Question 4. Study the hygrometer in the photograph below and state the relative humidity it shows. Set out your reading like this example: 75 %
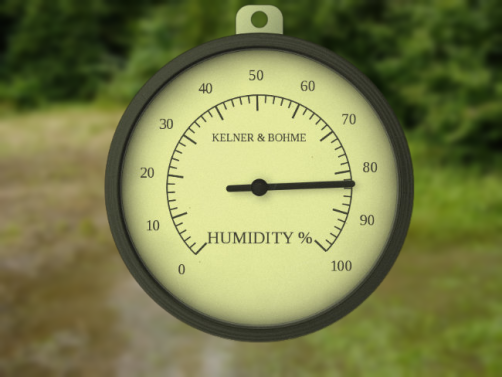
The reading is 83 %
